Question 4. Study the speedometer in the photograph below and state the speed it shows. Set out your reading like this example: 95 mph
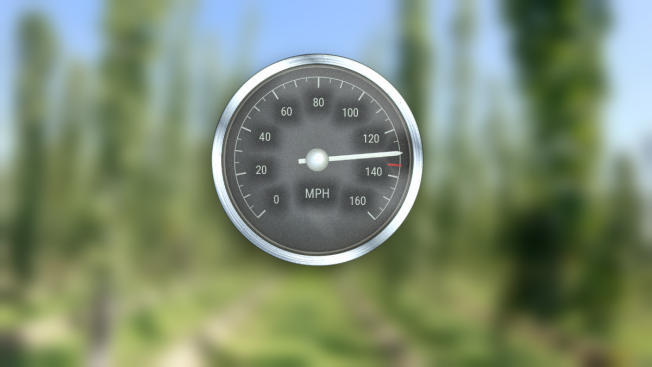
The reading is 130 mph
